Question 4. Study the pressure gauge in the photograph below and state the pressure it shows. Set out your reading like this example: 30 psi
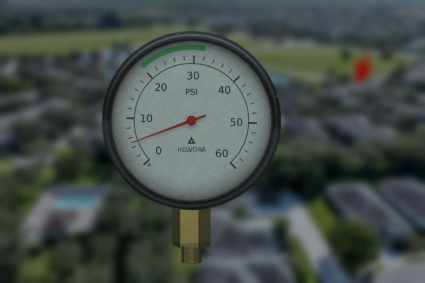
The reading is 5 psi
